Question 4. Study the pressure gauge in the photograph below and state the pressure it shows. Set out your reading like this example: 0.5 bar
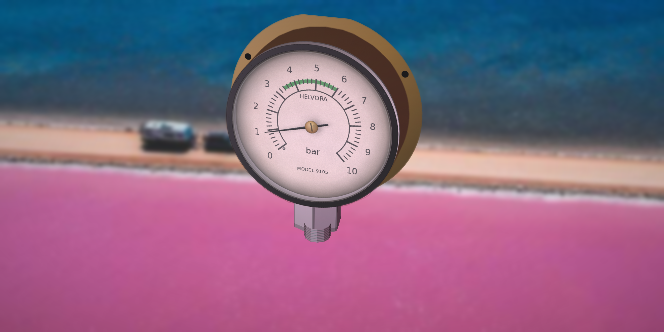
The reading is 1 bar
